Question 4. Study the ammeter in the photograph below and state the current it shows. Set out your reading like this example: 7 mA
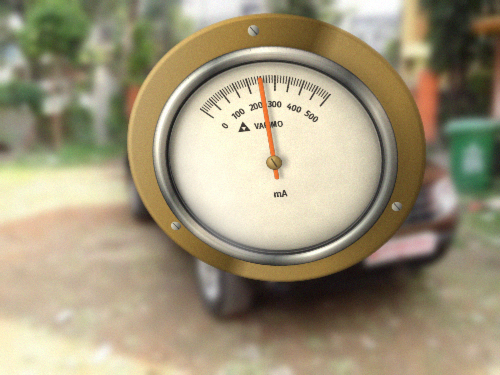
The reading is 250 mA
